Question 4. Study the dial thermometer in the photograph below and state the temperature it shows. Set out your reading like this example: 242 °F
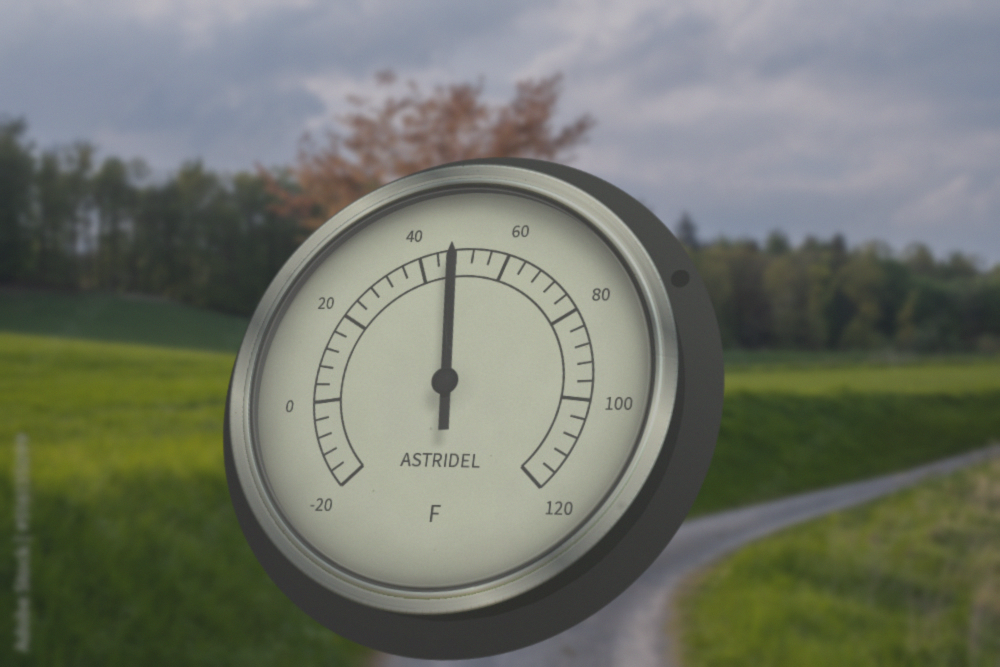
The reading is 48 °F
